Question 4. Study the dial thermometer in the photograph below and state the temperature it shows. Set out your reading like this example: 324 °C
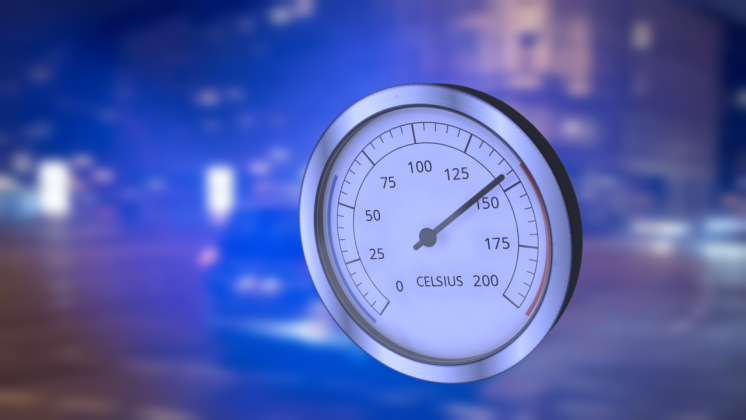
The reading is 145 °C
